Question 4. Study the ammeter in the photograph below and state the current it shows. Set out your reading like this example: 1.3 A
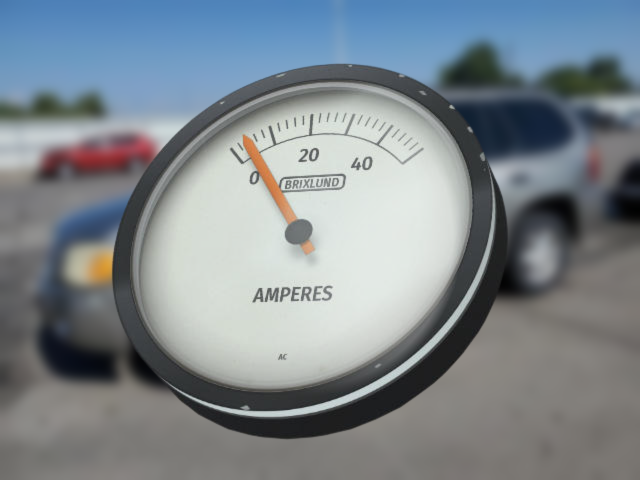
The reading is 4 A
